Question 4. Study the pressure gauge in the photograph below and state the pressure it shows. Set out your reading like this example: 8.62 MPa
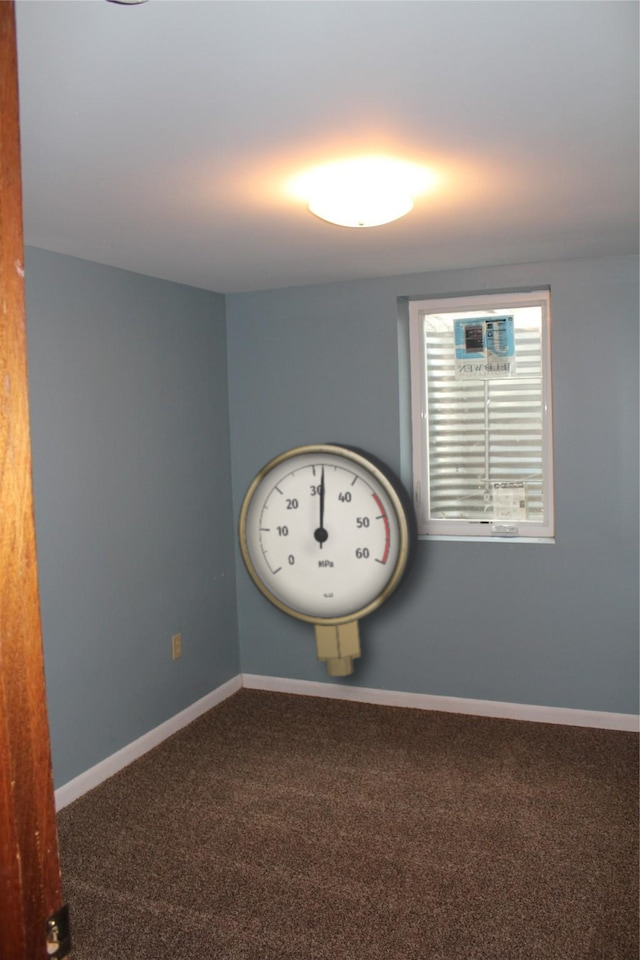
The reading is 32.5 MPa
